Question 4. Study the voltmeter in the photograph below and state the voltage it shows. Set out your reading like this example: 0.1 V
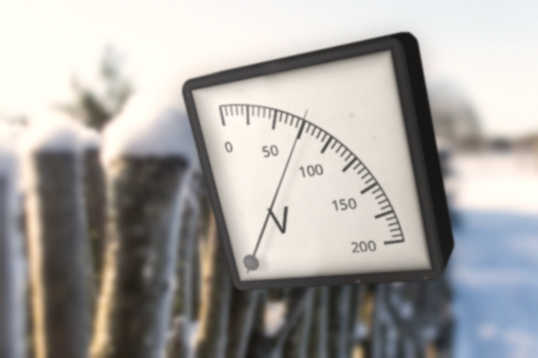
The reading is 75 V
